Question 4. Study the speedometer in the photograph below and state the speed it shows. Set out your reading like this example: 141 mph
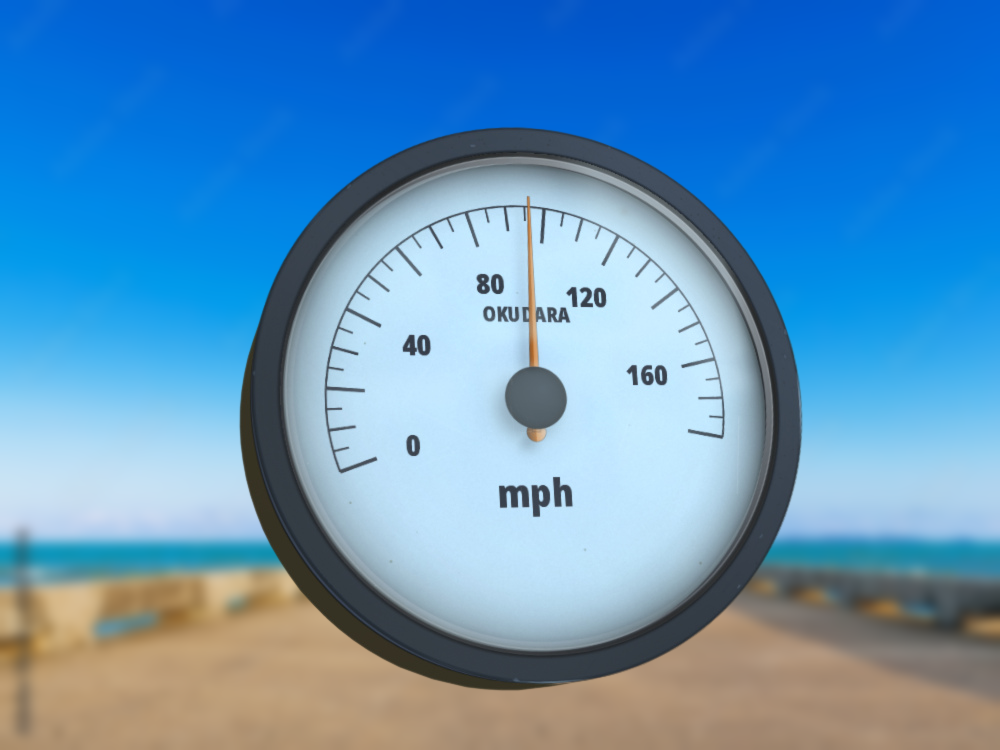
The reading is 95 mph
